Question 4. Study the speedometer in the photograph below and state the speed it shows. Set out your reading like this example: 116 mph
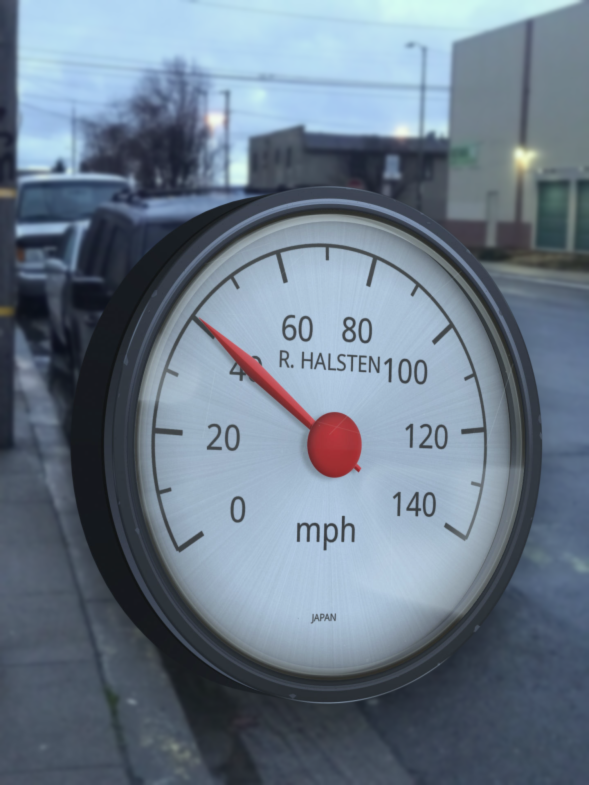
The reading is 40 mph
